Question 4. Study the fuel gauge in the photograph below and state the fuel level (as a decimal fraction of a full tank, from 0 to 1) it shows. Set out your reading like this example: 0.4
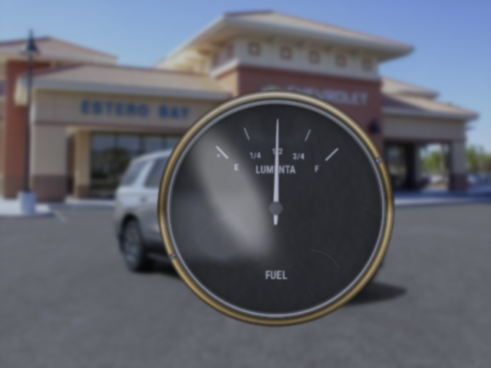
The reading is 0.5
